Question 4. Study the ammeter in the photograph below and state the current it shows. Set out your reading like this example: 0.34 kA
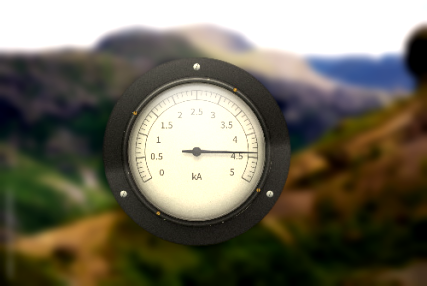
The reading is 4.4 kA
